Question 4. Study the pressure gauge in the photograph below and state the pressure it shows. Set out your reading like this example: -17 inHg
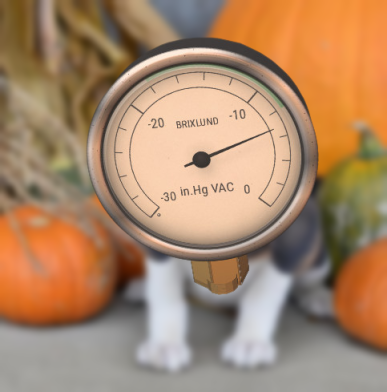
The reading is -7 inHg
